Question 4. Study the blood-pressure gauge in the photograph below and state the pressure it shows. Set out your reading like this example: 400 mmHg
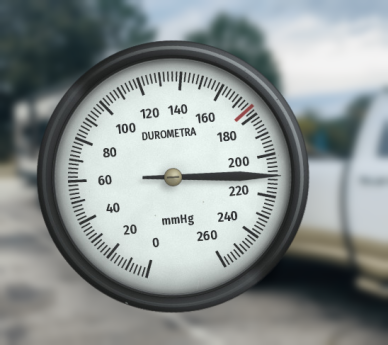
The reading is 210 mmHg
